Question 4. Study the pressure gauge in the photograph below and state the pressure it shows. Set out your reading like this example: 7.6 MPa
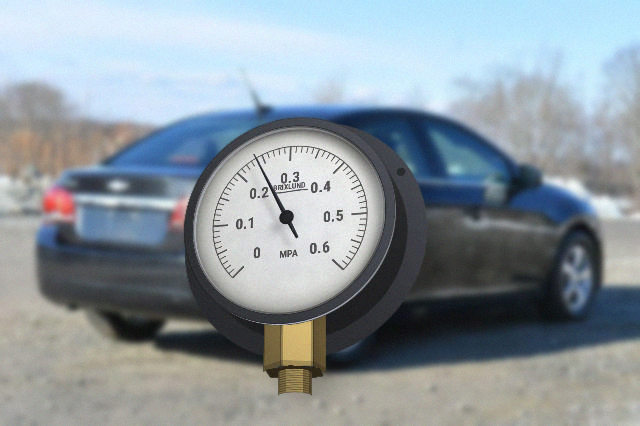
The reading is 0.24 MPa
